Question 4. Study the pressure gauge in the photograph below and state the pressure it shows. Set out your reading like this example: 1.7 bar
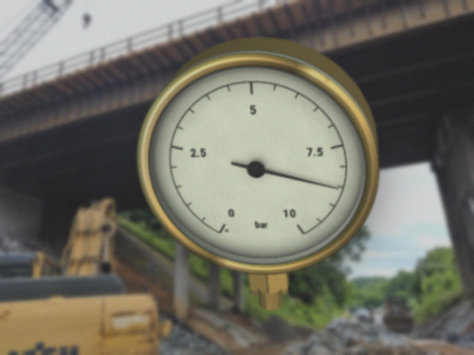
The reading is 8.5 bar
